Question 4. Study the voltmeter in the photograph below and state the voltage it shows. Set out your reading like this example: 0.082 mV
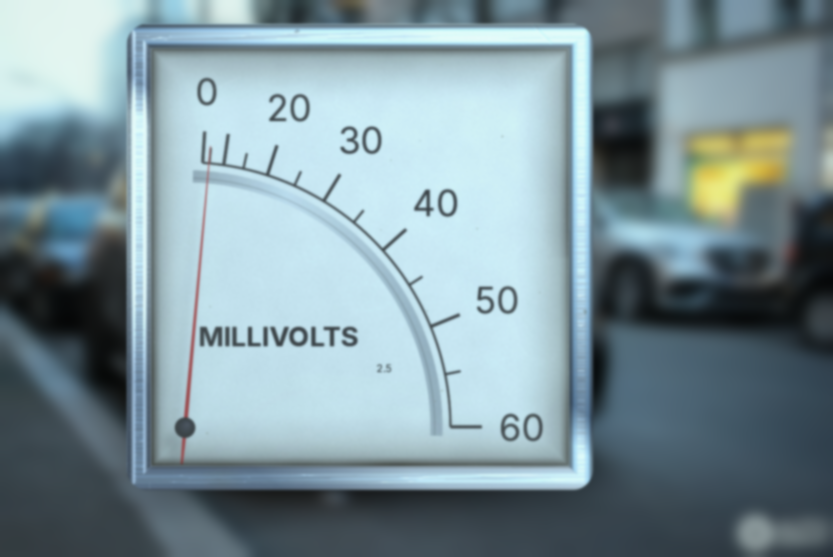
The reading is 5 mV
